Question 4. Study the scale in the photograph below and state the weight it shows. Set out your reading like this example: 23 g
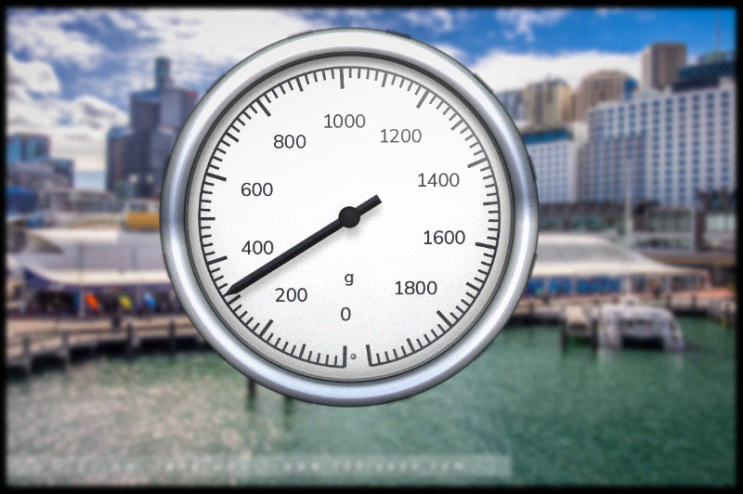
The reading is 320 g
